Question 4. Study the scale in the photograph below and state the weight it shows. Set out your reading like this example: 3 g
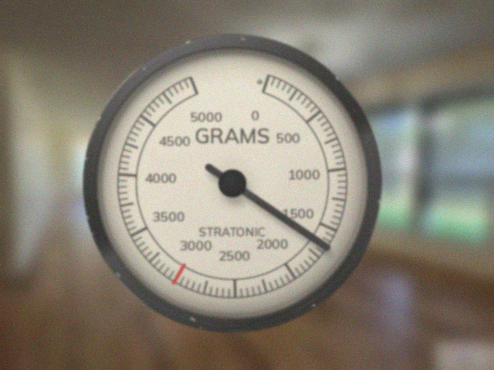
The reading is 1650 g
